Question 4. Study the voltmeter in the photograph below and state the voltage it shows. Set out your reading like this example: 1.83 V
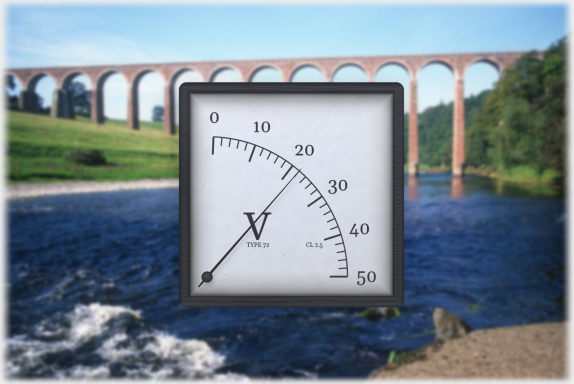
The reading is 22 V
